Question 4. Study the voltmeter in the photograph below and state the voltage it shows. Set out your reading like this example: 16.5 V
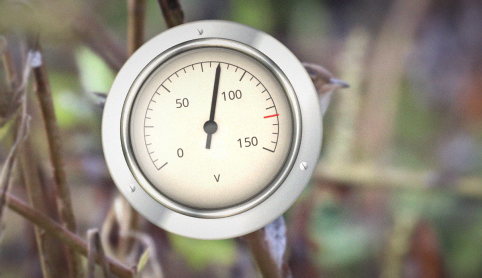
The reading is 85 V
